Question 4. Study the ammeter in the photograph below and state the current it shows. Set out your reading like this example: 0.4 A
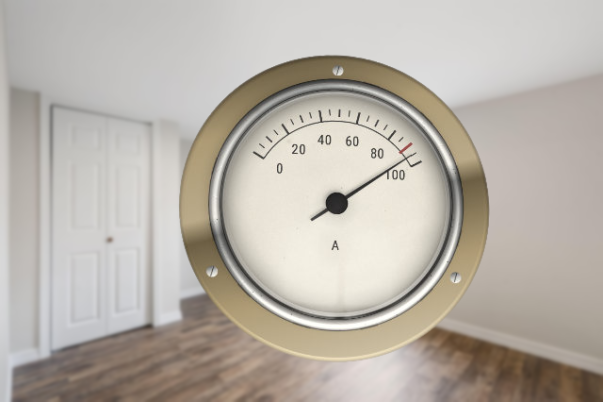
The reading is 95 A
